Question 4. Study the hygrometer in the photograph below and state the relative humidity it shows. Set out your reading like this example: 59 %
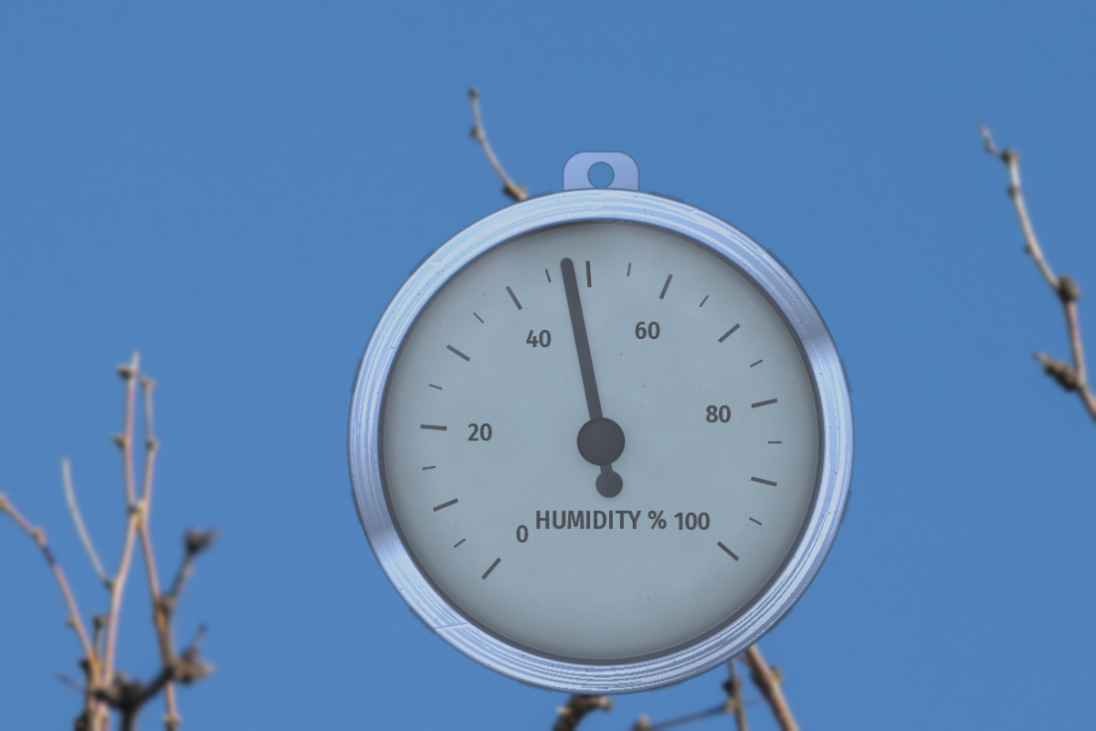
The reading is 47.5 %
